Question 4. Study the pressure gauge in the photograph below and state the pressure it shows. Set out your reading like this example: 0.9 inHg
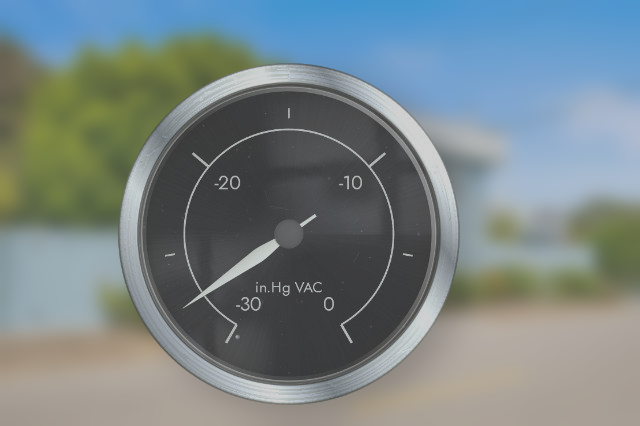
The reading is -27.5 inHg
